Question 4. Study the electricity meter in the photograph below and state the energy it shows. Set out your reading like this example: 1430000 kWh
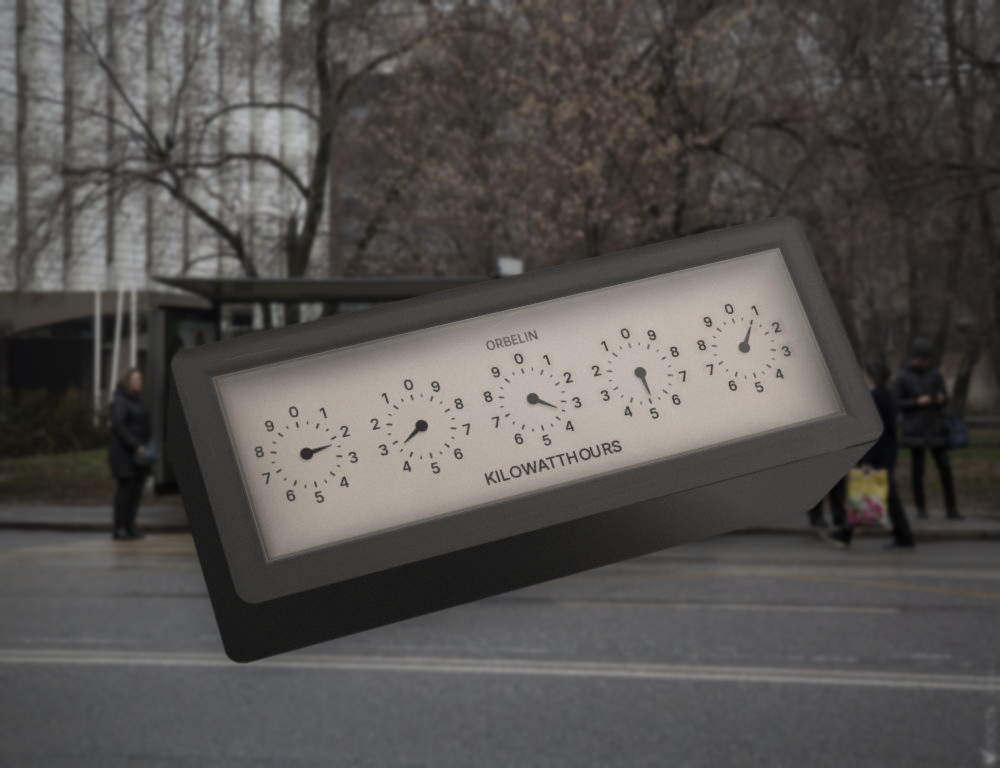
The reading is 23351 kWh
